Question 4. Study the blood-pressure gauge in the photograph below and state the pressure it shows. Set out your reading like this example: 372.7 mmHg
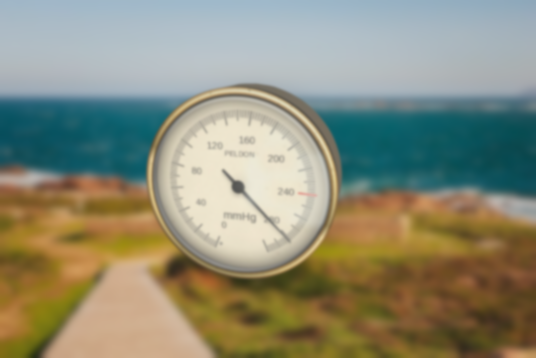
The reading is 280 mmHg
